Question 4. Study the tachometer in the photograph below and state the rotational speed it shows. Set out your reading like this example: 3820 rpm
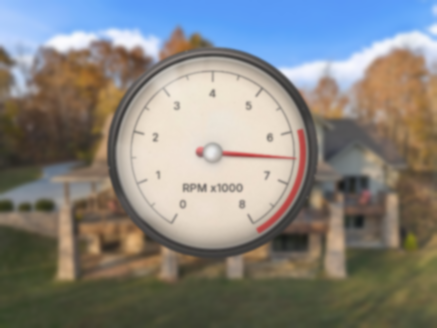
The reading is 6500 rpm
